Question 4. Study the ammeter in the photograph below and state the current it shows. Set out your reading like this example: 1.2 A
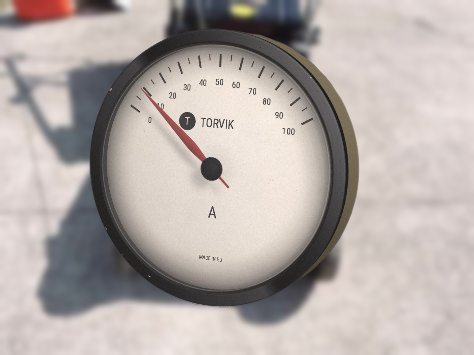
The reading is 10 A
